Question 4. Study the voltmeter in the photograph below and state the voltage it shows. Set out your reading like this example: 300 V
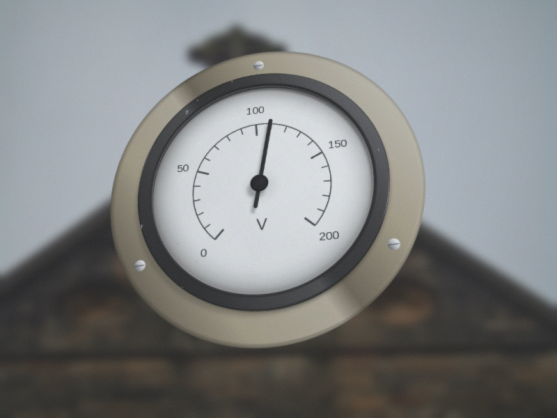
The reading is 110 V
